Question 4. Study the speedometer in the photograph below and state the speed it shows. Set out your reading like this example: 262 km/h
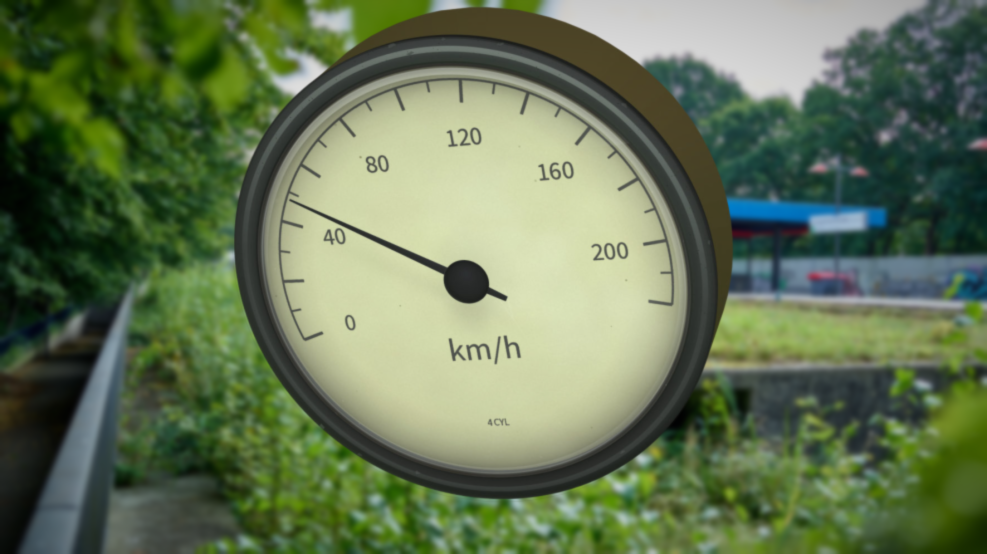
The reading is 50 km/h
